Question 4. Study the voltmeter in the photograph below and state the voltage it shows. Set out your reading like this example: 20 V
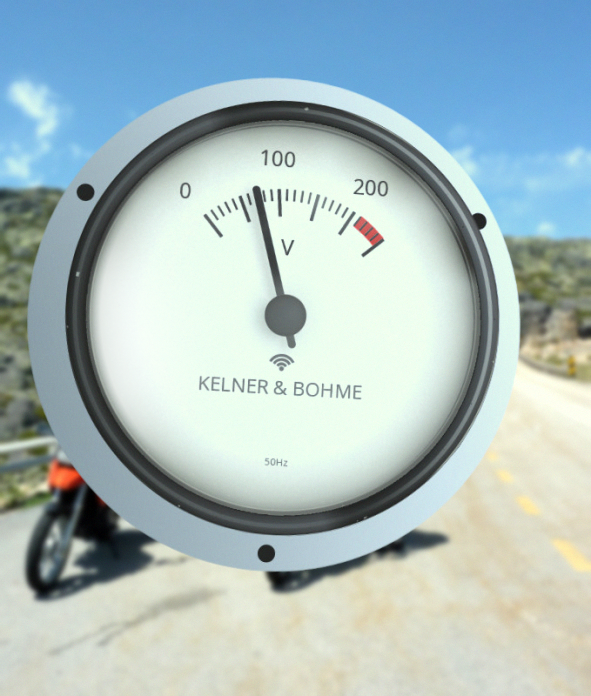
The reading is 70 V
